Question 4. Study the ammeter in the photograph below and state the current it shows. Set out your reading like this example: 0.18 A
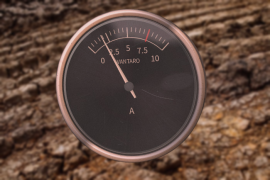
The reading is 2 A
